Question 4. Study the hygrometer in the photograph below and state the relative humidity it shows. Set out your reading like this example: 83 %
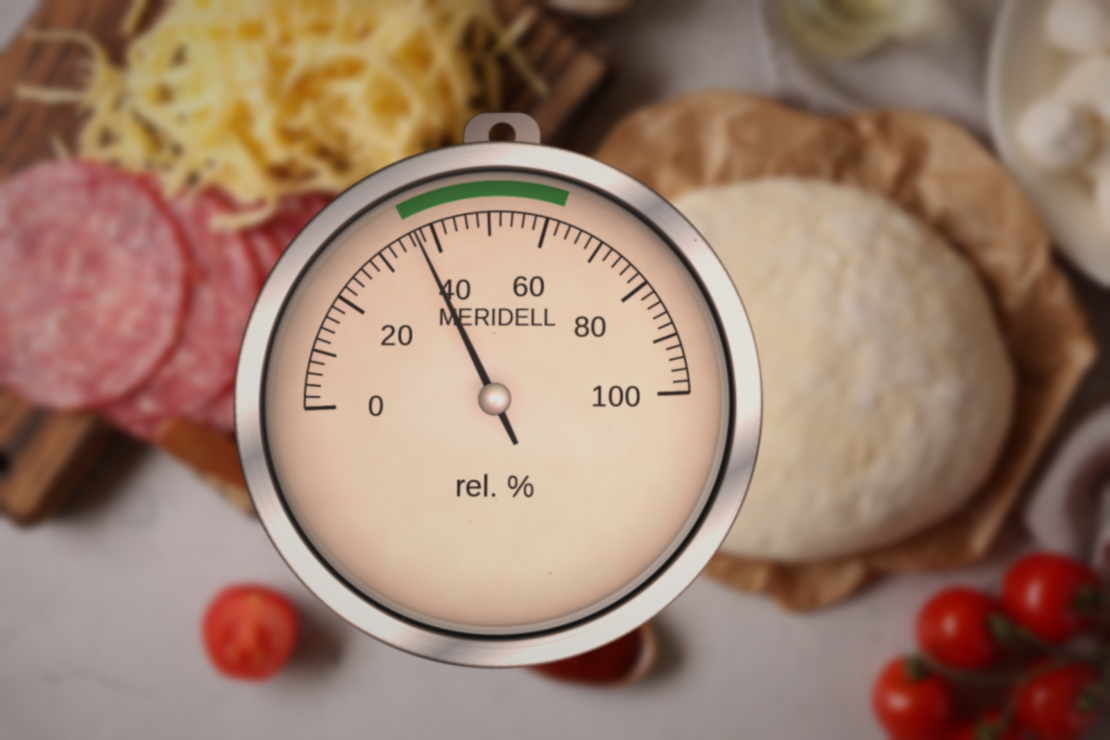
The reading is 37 %
